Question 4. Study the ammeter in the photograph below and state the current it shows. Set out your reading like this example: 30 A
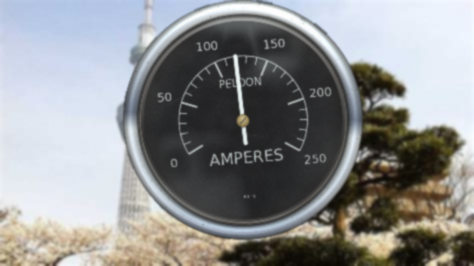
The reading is 120 A
